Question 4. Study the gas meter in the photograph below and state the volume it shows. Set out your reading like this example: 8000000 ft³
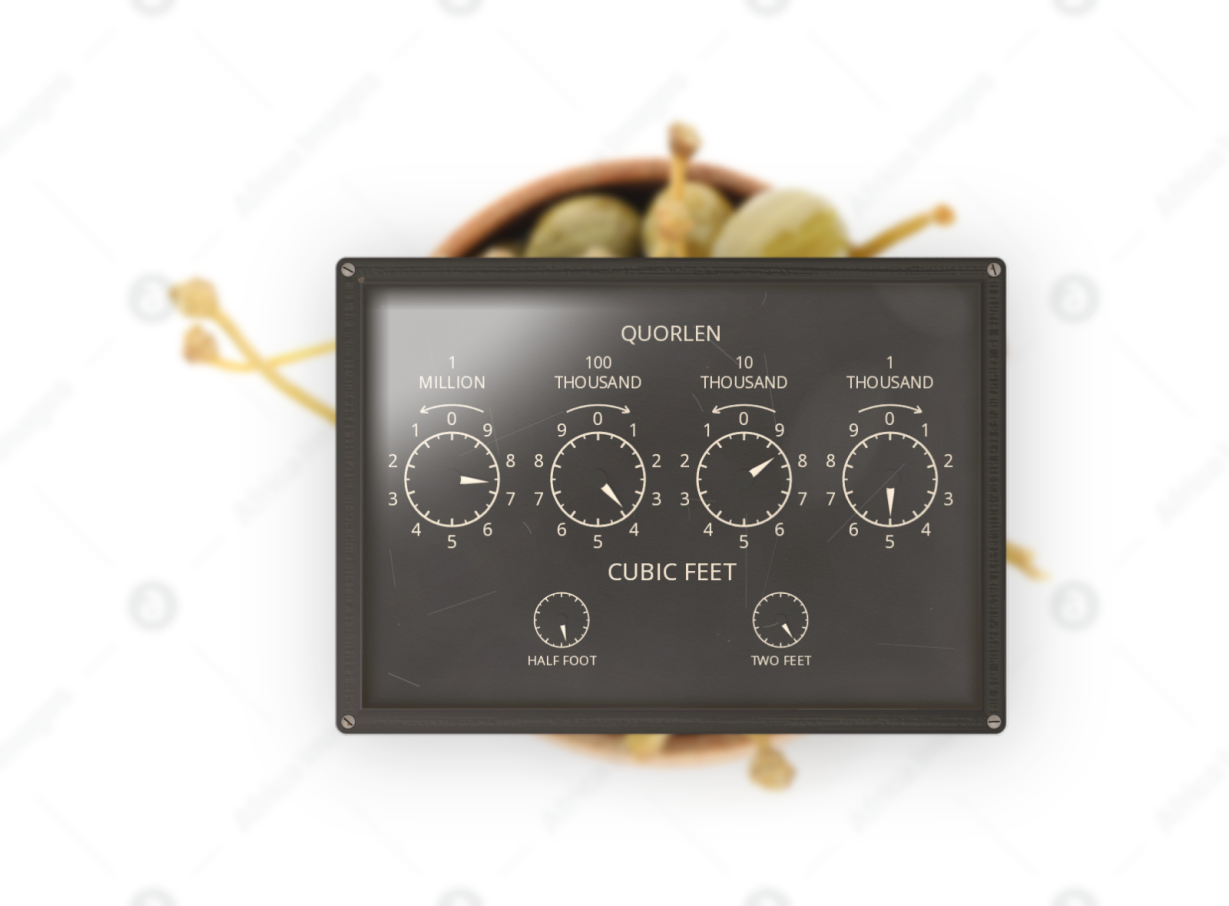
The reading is 738500 ft³
